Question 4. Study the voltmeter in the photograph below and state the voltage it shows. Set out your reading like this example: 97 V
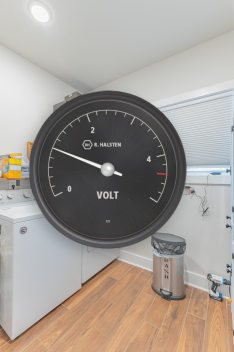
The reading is 1 V
